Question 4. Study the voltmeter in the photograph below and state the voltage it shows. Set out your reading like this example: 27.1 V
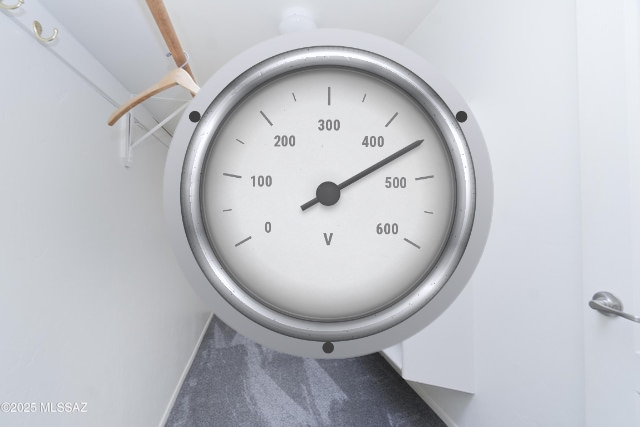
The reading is 450 V
